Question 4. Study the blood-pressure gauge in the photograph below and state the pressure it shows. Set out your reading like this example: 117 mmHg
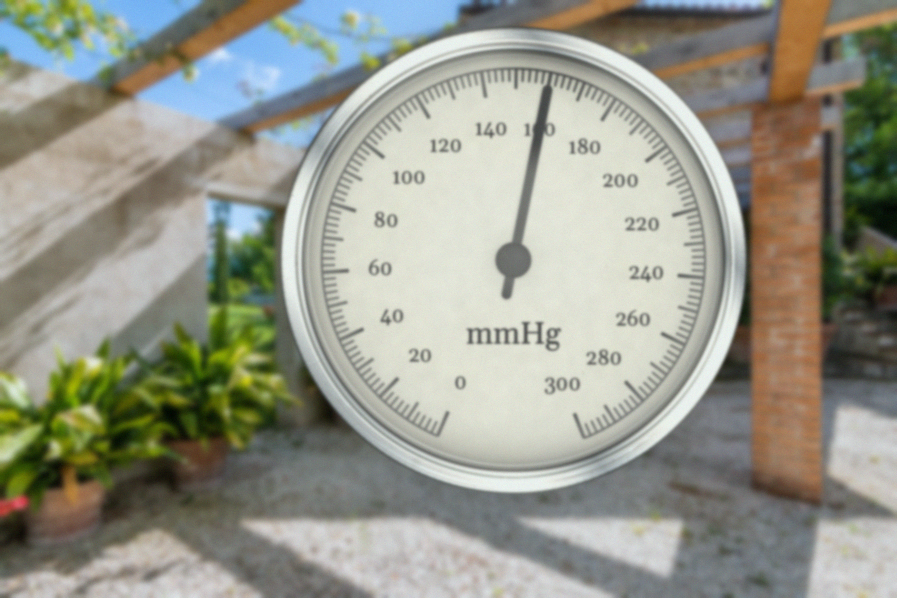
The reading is 160 mmHg
